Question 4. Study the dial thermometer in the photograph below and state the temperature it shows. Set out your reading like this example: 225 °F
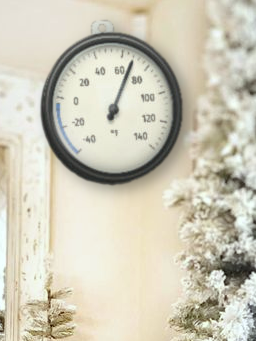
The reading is 68 °F
